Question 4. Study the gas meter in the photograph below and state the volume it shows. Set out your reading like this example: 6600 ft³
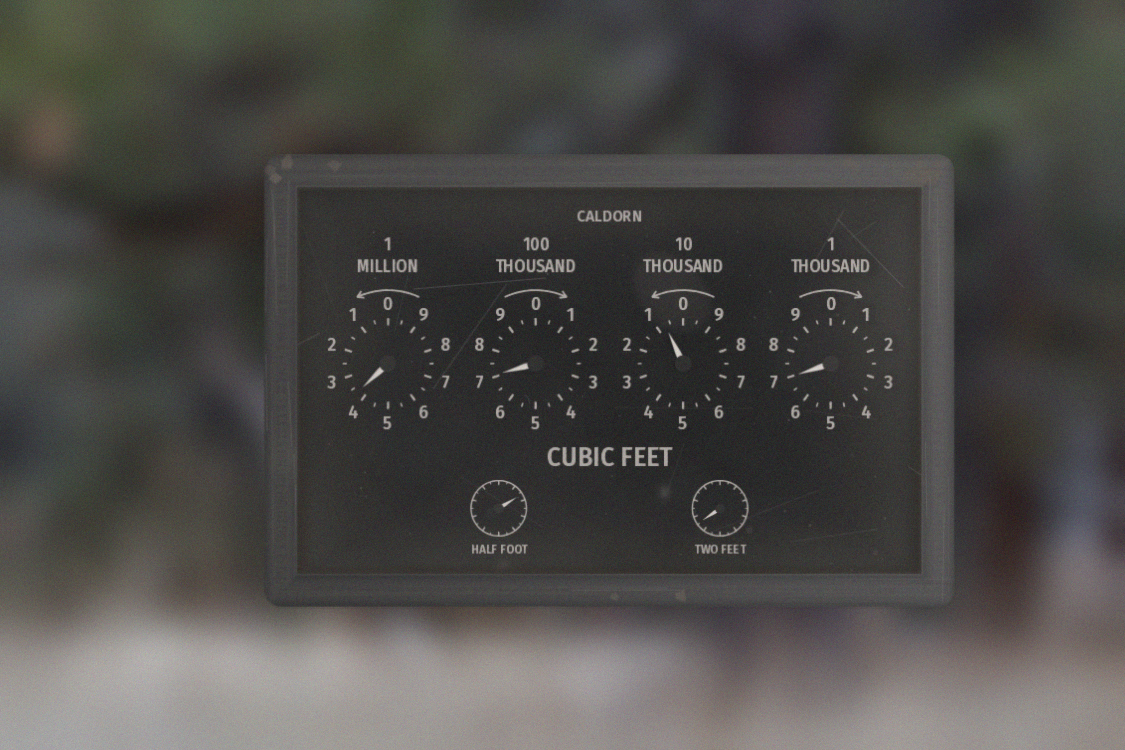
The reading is 370700 ft³
